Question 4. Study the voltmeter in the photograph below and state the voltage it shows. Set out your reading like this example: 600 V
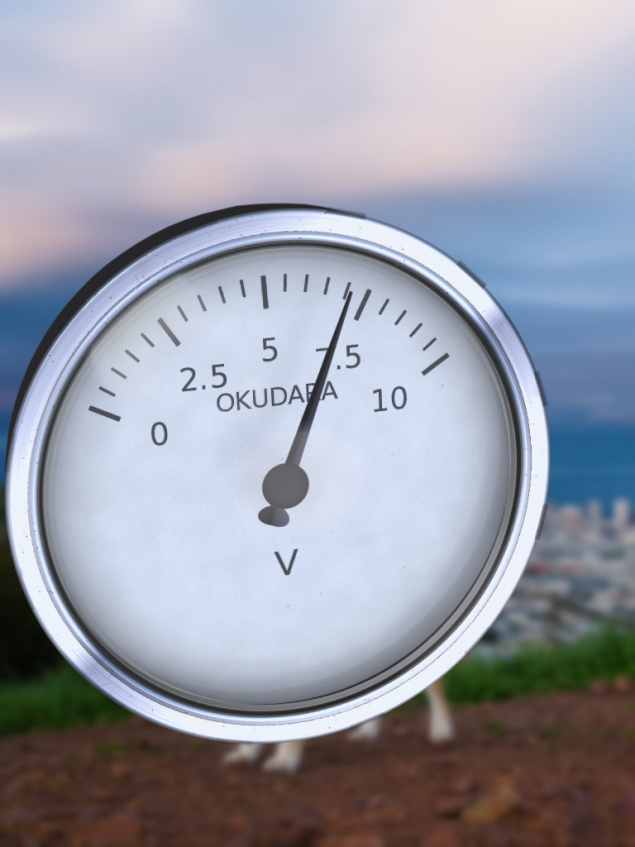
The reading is 7 V
